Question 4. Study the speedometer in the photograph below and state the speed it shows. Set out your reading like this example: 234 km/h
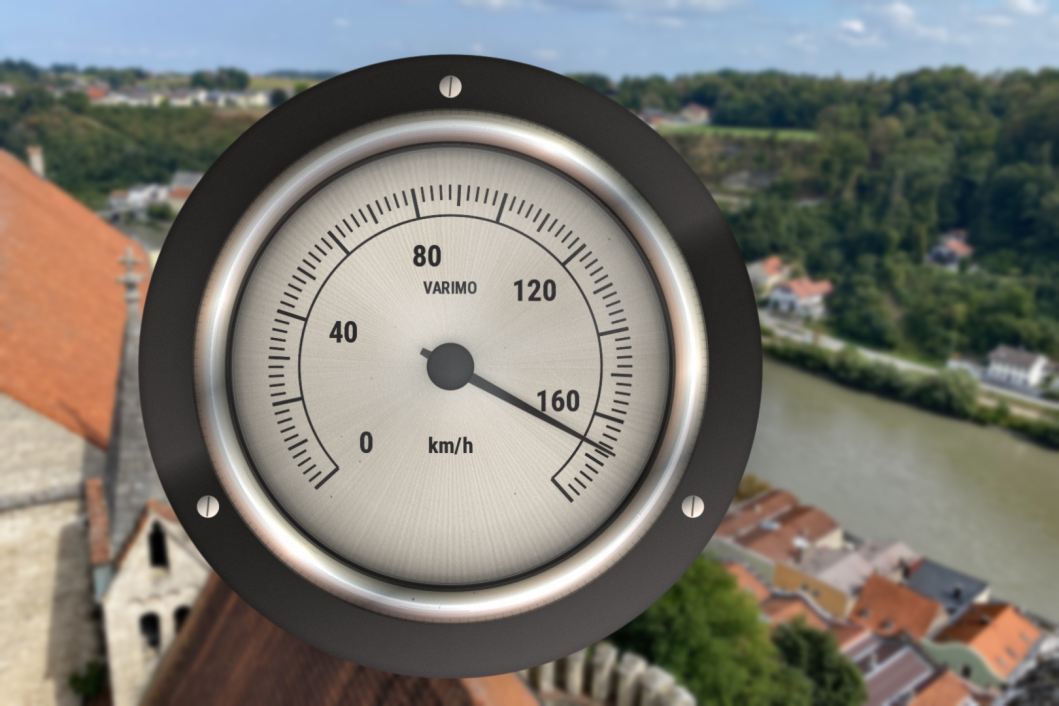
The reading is 167 km/h
